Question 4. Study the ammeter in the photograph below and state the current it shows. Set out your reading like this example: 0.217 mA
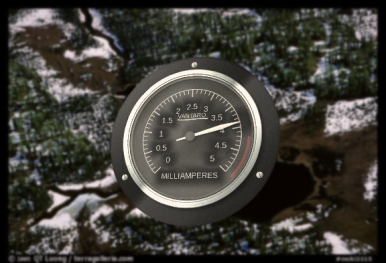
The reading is 3.9 mA
